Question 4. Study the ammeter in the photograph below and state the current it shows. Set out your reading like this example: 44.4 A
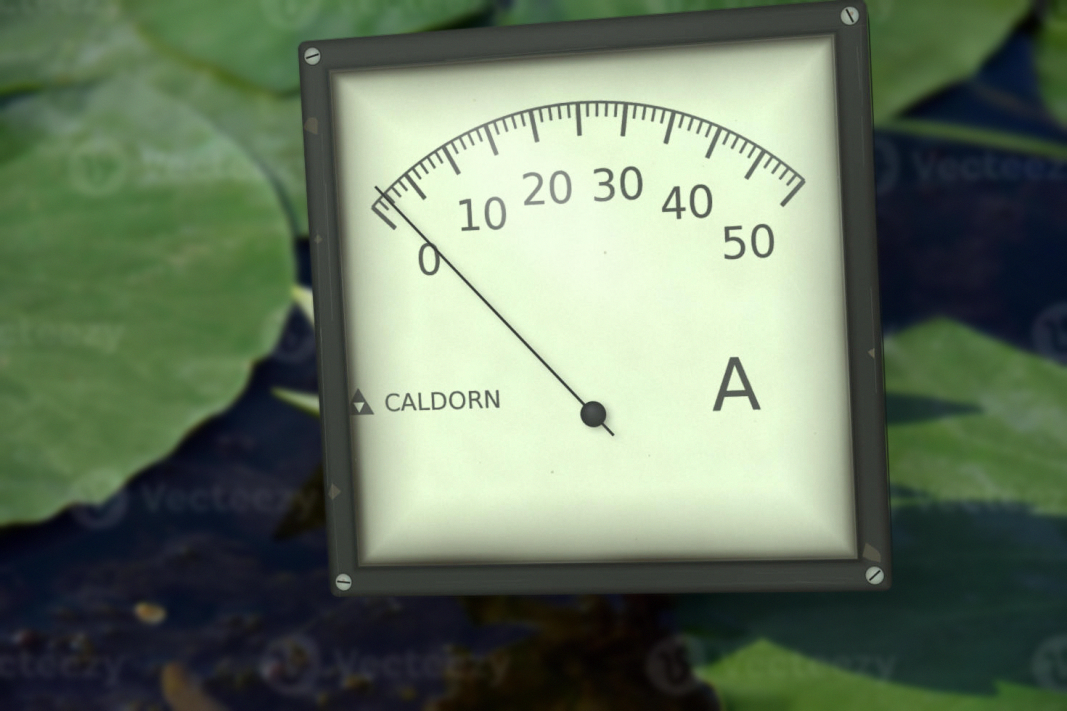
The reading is 2 A
